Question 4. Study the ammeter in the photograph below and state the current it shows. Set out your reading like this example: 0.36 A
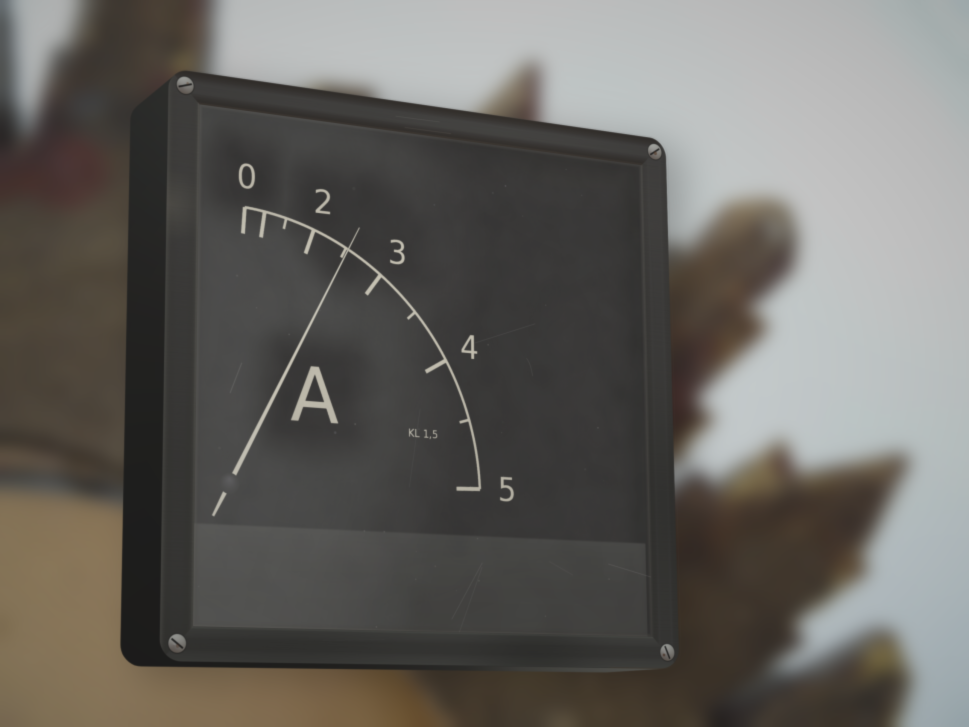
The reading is 2.5 A
